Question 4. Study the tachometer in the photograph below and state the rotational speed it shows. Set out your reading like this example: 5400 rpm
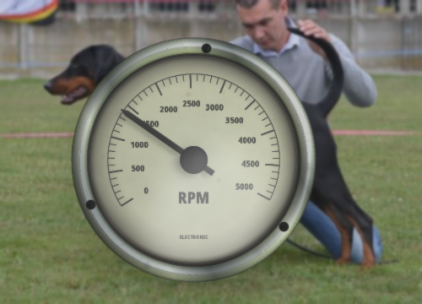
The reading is 1400 rpm
